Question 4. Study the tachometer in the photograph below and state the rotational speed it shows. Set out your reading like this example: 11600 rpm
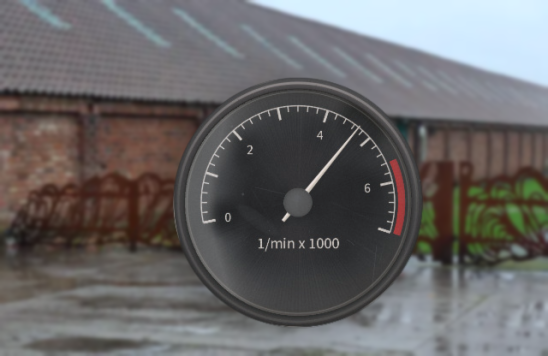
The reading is 4700 rpm
